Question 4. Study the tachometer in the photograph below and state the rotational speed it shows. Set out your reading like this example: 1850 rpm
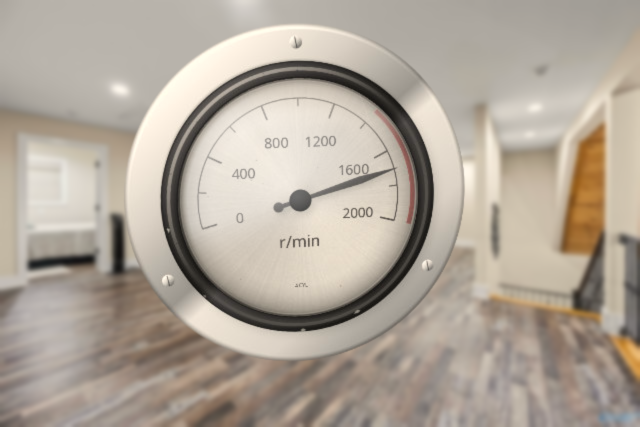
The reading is 1700 rpm
